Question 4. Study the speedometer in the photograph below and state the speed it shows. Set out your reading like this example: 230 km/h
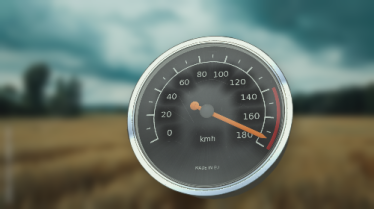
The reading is 175 km/h
